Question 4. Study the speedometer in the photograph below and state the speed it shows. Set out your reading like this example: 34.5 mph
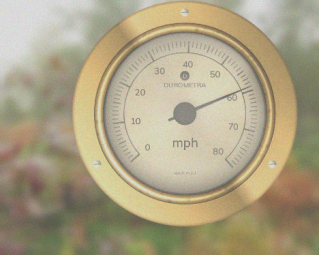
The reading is 59 mph
